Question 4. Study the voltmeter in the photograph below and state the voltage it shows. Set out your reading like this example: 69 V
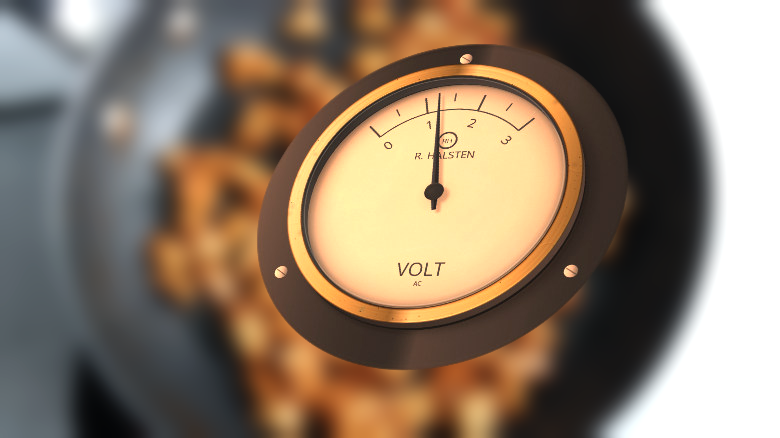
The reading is 1.25 V
